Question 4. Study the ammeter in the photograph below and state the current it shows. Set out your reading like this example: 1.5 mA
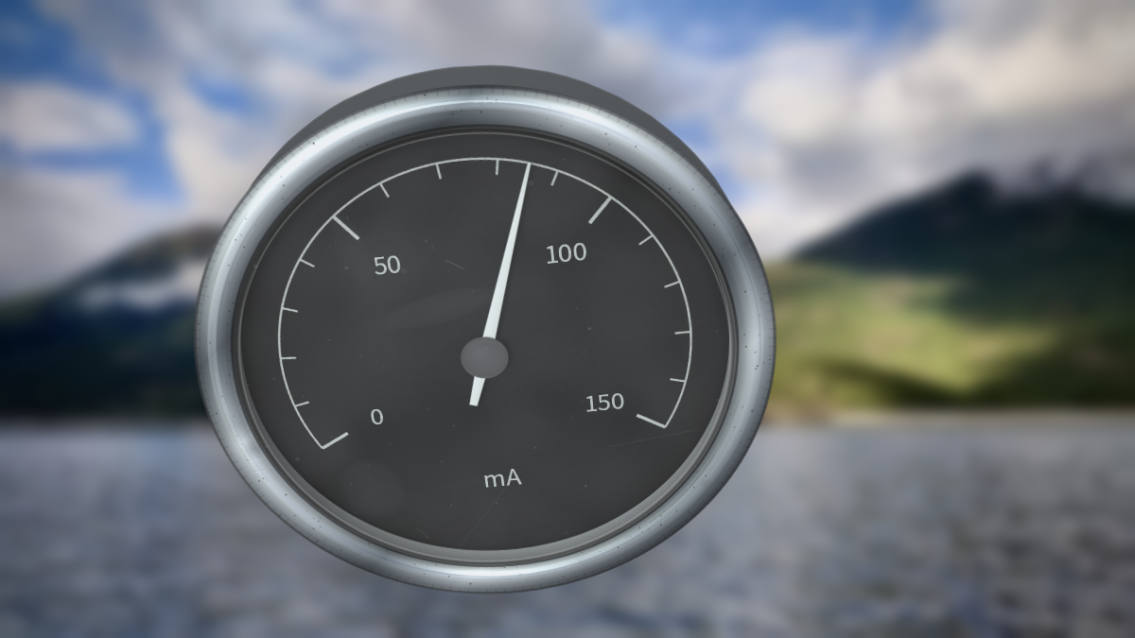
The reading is 85 mA
